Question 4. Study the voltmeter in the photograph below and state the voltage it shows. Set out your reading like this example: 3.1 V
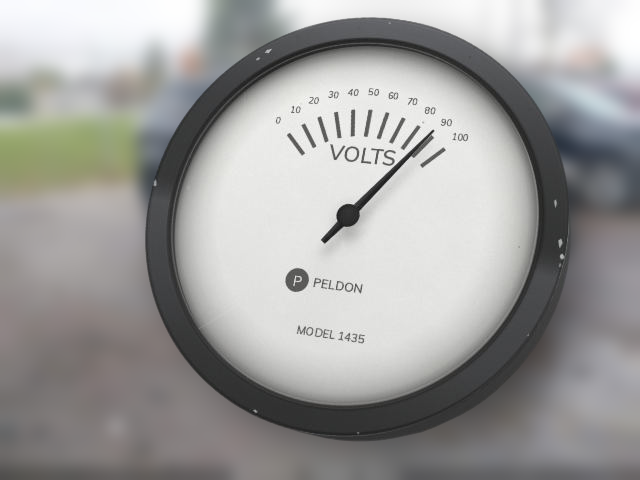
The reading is 90 V
